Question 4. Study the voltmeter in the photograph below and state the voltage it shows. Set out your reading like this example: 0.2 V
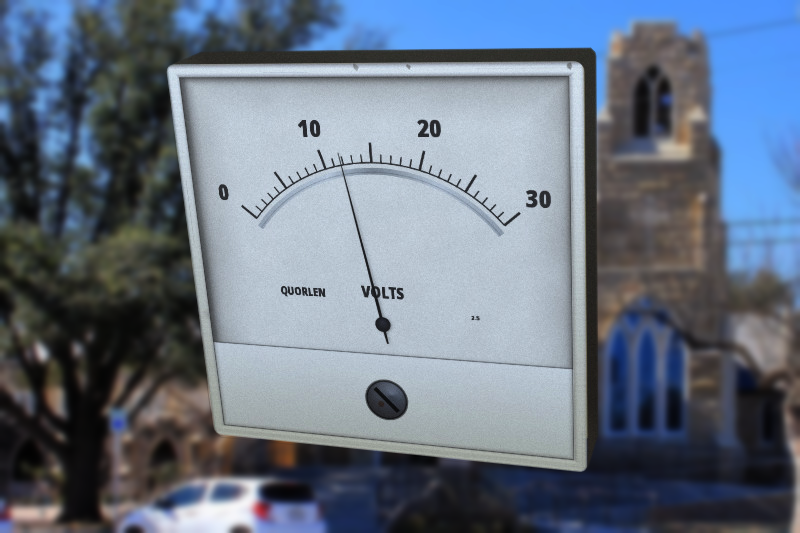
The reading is 12 V
